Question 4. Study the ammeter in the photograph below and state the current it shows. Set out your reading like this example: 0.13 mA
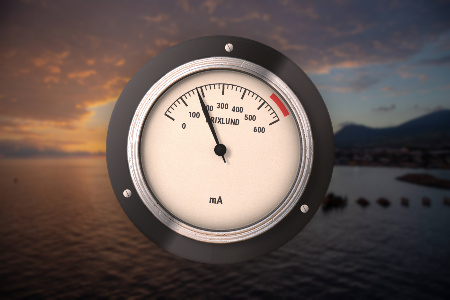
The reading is 180 mA
